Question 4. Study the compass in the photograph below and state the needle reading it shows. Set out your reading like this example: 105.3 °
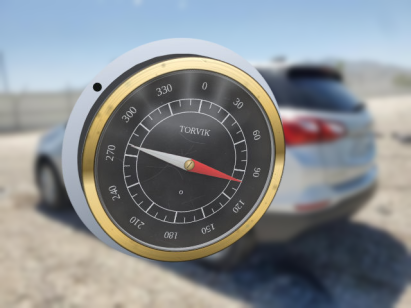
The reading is 100 °
